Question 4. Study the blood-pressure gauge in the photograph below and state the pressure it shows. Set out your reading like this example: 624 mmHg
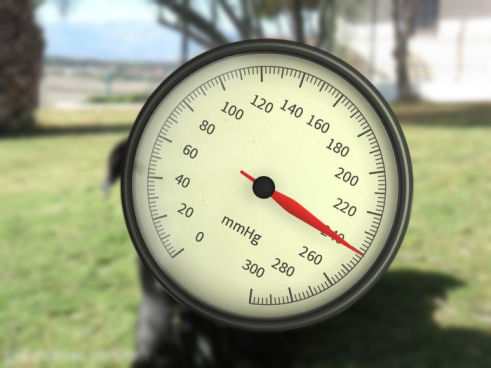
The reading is 240 mmHg
